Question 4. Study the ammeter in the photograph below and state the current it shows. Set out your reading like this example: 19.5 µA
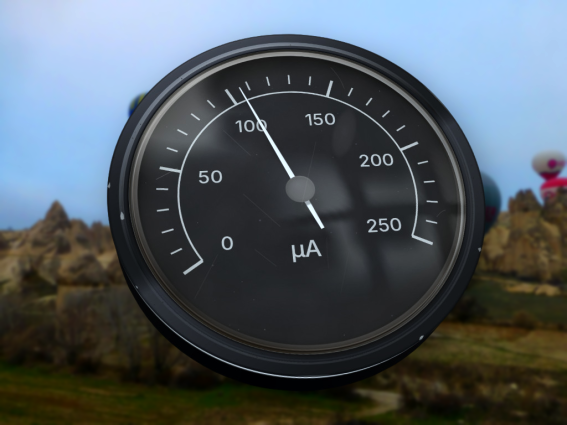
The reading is 105 µA
